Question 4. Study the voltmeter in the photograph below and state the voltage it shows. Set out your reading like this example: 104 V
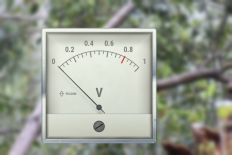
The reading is 0 V
